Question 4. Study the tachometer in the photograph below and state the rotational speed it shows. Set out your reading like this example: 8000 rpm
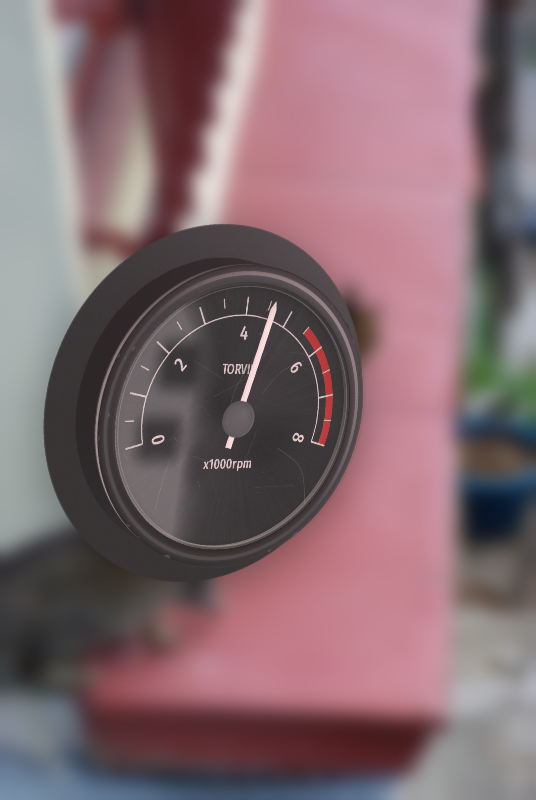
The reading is 4500 rpm
